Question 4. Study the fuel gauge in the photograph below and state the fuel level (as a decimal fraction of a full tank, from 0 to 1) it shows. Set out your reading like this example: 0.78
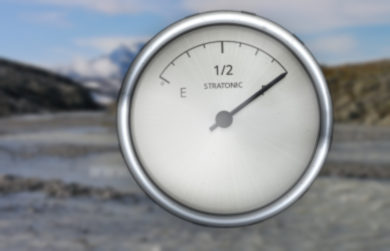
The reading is 1
